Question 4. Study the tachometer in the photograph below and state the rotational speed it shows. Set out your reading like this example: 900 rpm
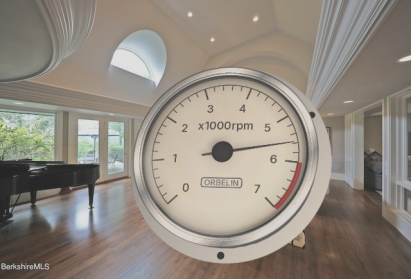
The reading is 5600 rpm
